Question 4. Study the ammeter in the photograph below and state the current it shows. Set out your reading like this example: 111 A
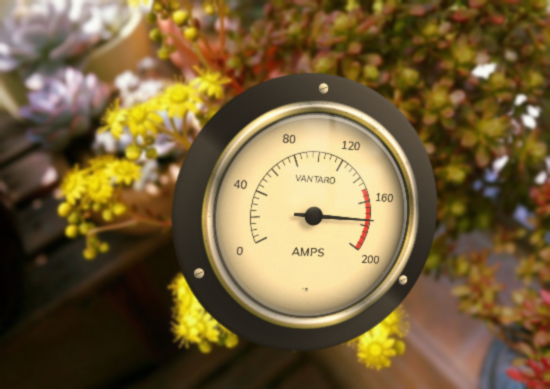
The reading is 175 A
